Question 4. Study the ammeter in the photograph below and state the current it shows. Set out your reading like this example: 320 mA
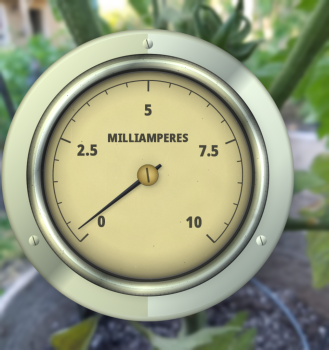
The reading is 0.25 mA
